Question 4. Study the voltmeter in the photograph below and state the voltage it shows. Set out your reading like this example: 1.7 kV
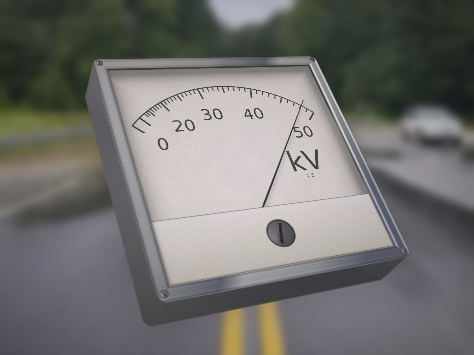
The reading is 48 kV
